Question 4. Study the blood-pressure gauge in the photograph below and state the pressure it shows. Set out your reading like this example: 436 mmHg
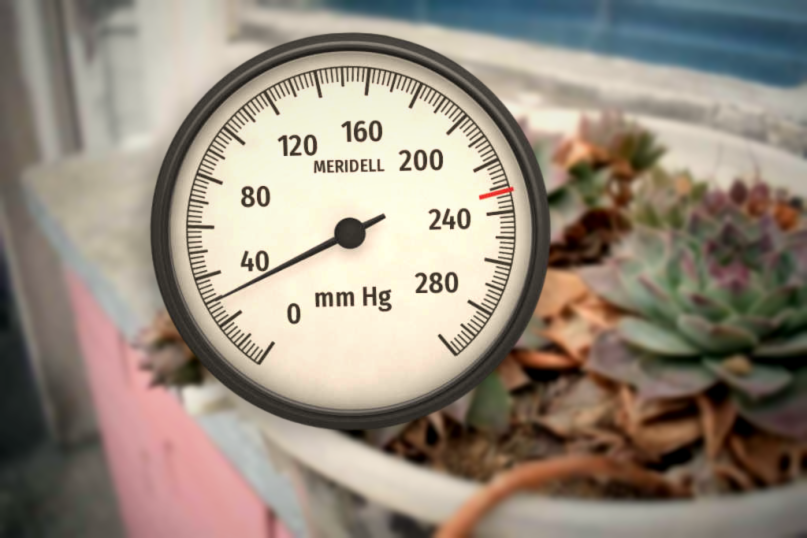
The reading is 30 mmHg
